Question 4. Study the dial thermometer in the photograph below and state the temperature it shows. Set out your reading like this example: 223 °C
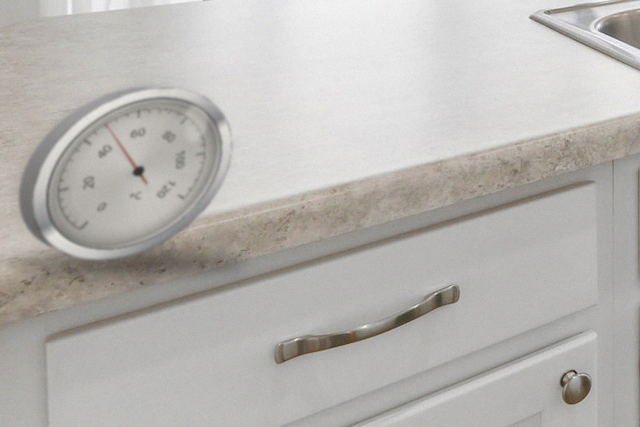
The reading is 48 °C
